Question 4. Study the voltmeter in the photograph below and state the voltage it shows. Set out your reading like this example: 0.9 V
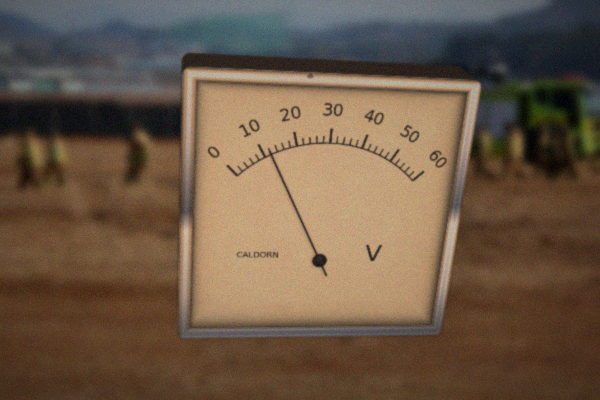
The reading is 12 V
